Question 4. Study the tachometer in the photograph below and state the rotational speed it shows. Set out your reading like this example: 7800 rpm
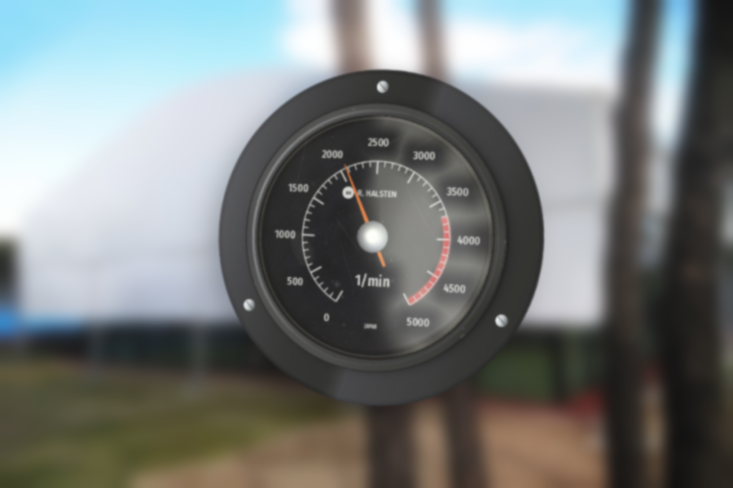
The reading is 2100 rpm
